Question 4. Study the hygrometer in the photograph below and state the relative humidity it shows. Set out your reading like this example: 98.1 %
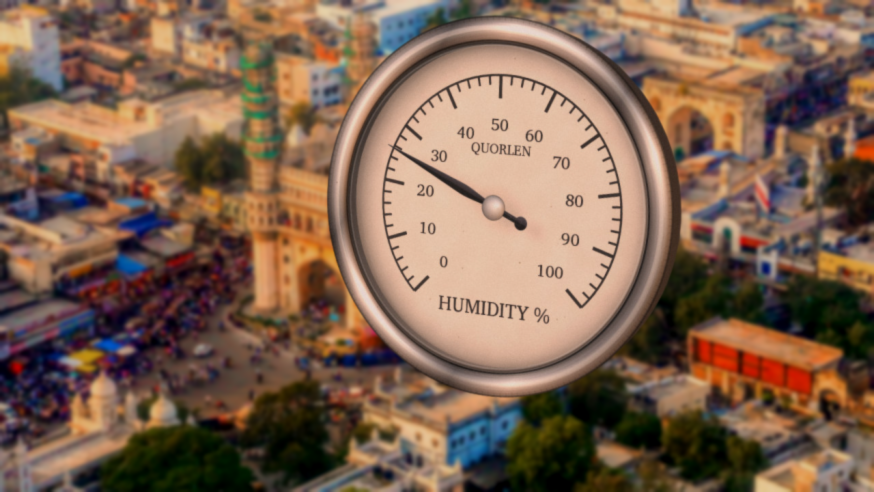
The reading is 26 %
